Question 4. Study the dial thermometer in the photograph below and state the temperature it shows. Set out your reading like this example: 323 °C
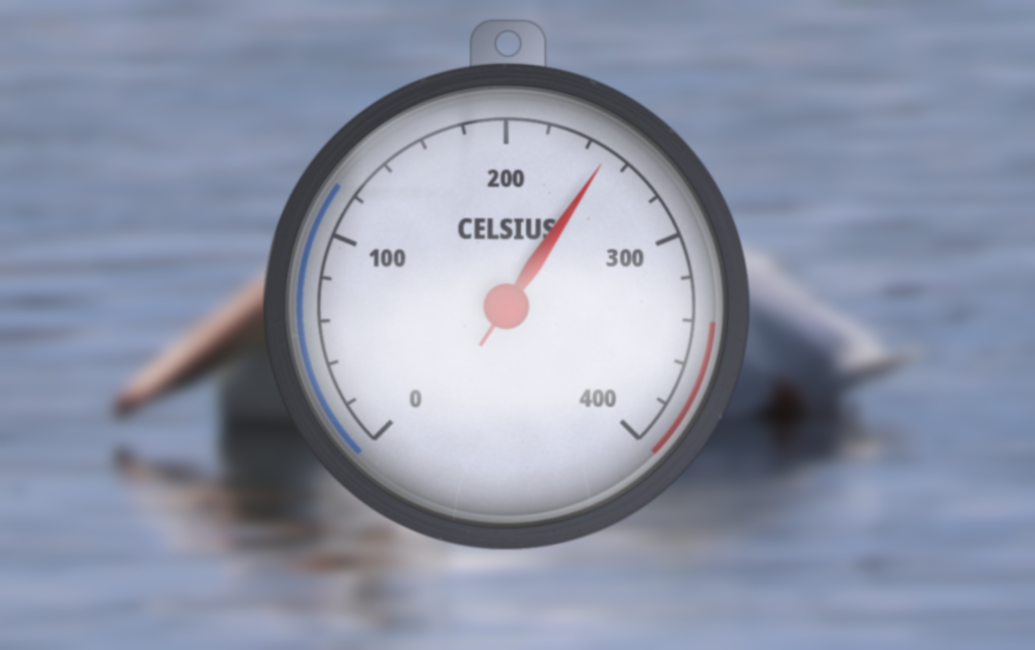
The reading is 250 °C
